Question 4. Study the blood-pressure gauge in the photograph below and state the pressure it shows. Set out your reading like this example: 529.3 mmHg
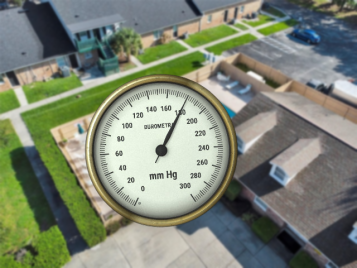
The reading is 180 mmHg
